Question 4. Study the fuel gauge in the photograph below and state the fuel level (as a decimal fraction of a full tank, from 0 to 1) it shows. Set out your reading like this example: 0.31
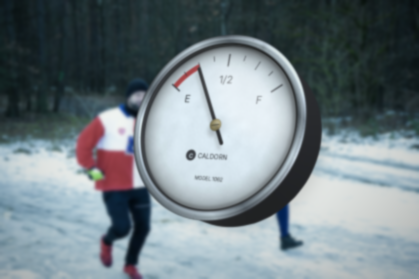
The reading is 0.25
